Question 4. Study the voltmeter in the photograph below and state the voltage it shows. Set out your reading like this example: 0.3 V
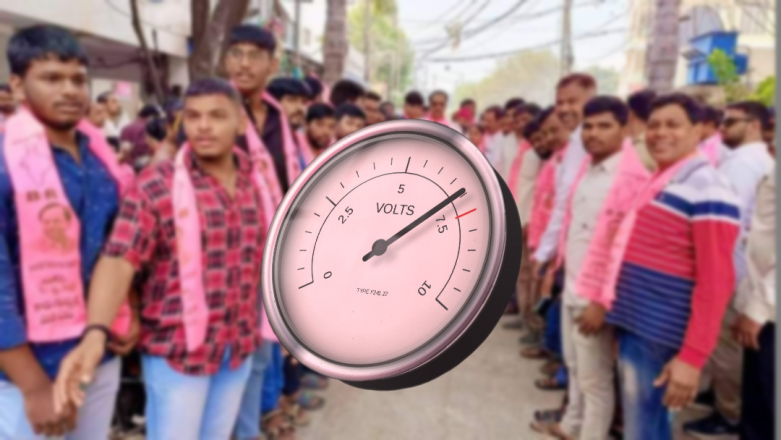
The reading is 7 V
